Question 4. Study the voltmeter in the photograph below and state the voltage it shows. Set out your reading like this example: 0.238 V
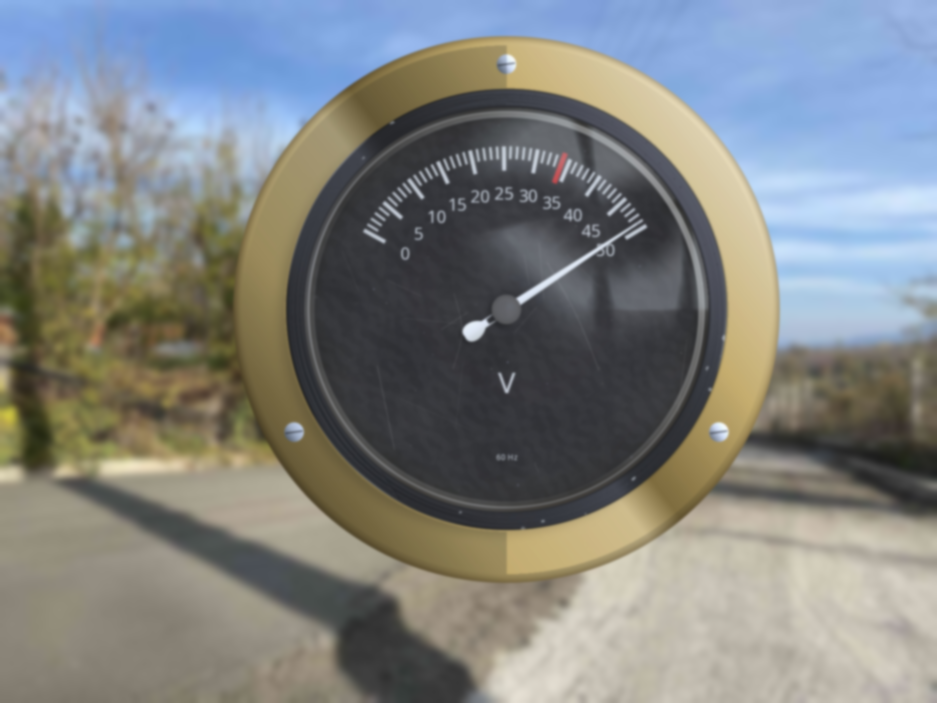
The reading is 49 V
